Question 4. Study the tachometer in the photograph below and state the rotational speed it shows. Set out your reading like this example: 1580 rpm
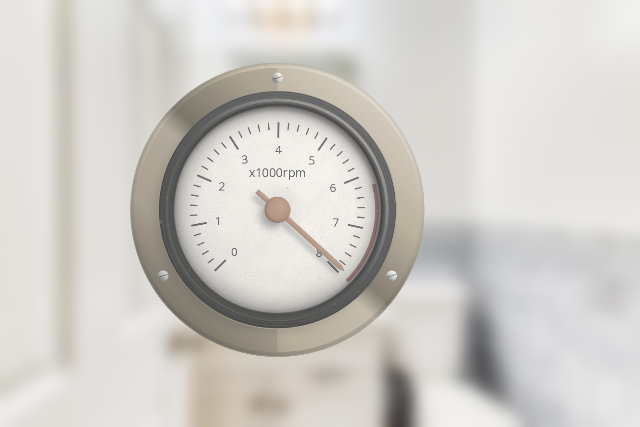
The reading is 7900 rpm
